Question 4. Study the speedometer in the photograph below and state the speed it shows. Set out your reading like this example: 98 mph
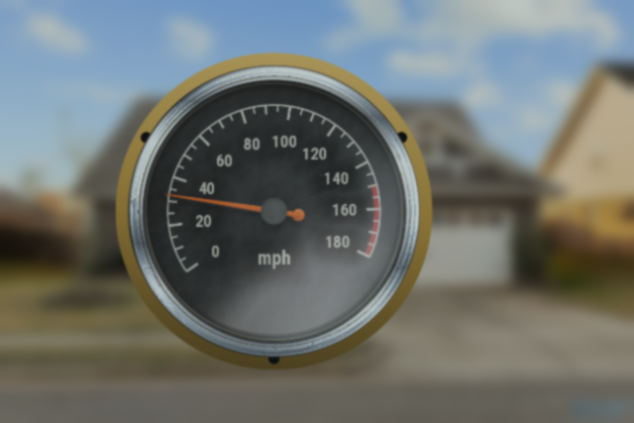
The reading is 32.5 mph
